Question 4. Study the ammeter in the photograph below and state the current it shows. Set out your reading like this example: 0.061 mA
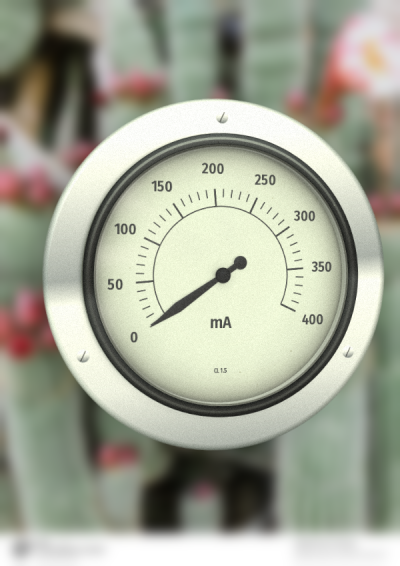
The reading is 0 mA
